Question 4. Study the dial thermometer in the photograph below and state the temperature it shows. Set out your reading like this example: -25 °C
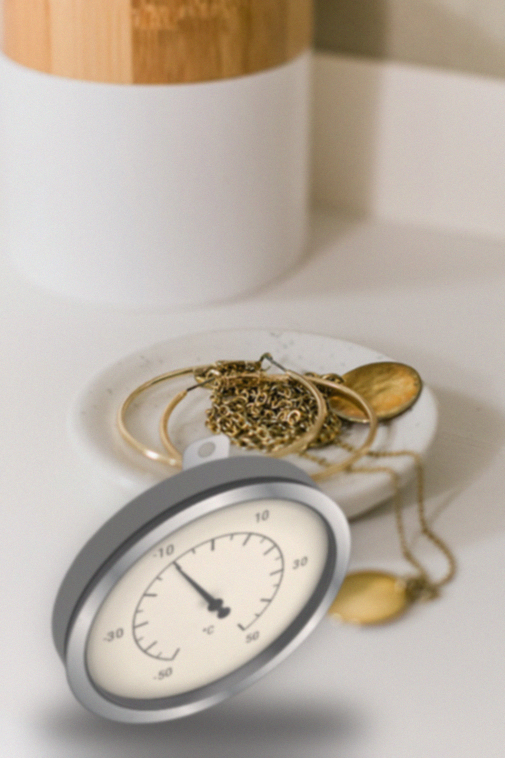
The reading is -10 °C
